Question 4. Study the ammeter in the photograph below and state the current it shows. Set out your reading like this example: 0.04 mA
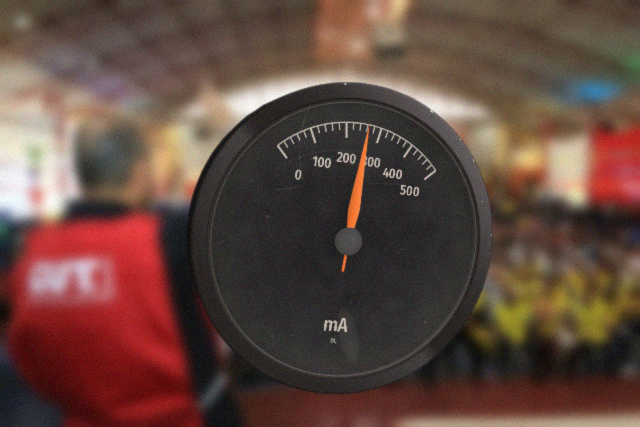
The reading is 260 mA
